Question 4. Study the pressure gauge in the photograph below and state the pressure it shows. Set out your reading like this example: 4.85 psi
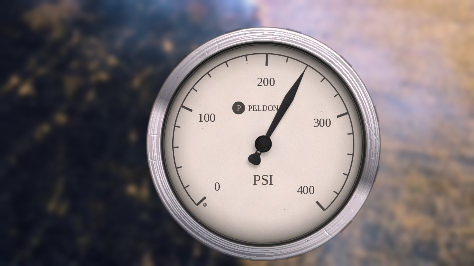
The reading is 240 psi
